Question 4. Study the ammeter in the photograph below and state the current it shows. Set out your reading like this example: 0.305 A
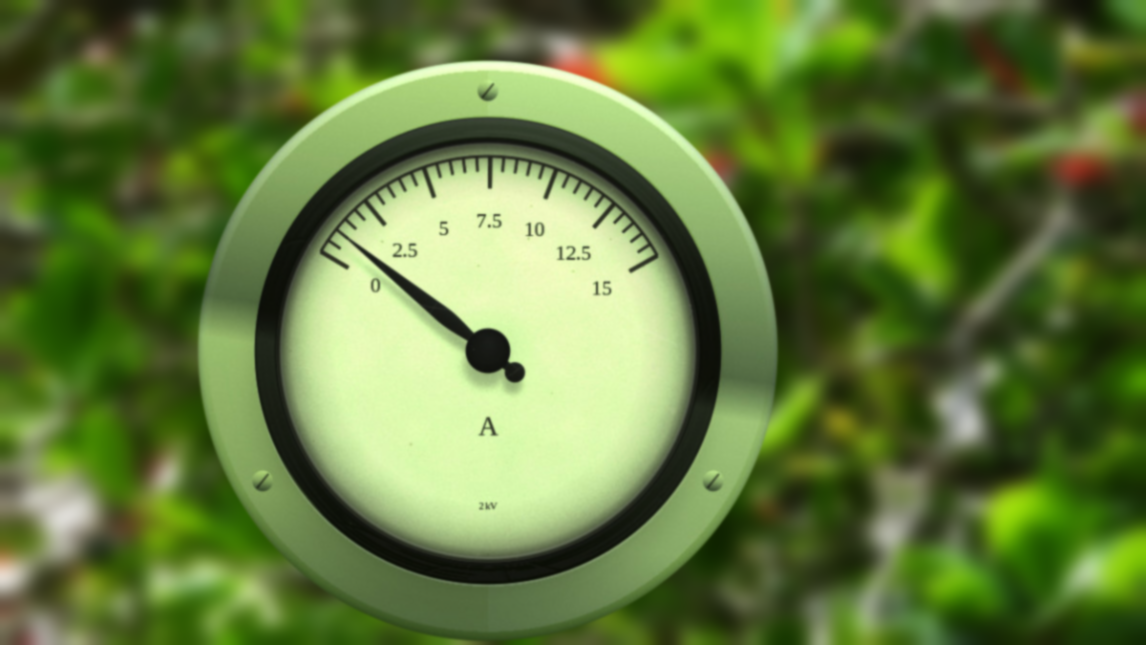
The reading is 1 A
